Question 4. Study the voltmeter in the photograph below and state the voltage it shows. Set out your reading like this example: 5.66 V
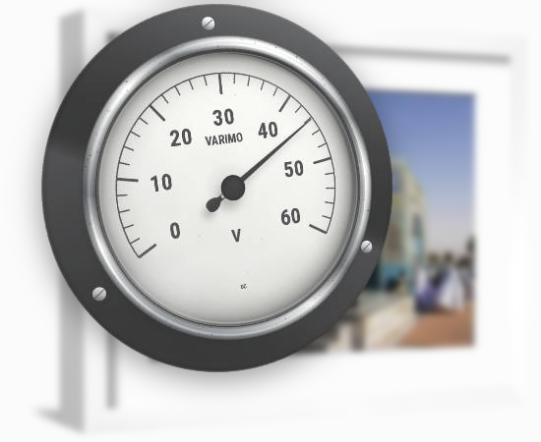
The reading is 44 V
